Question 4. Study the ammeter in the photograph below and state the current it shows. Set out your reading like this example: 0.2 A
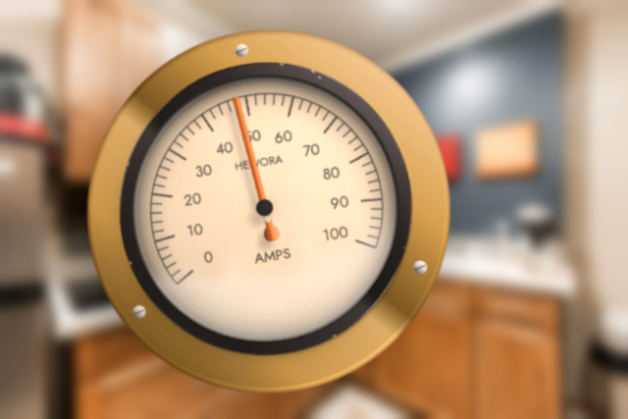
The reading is 48 A
